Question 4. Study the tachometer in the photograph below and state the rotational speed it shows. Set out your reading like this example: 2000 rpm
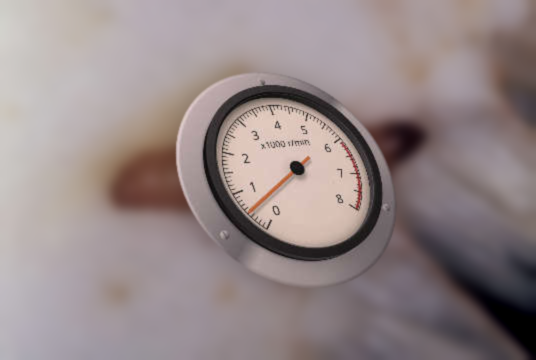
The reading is 500 rpm
